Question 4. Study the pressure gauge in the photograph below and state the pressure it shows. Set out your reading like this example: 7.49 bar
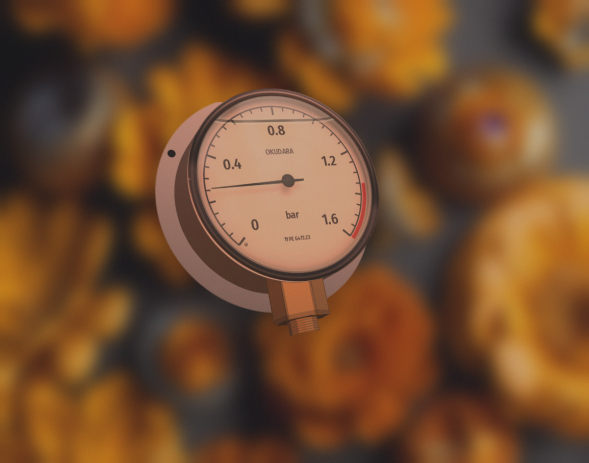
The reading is 0.25 bar
